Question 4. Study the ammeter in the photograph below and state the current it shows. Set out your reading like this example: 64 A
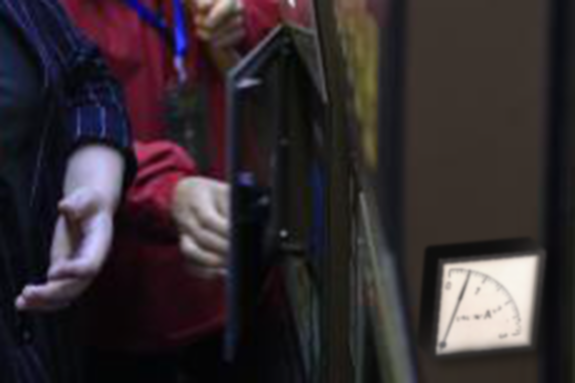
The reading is 0.5 A
